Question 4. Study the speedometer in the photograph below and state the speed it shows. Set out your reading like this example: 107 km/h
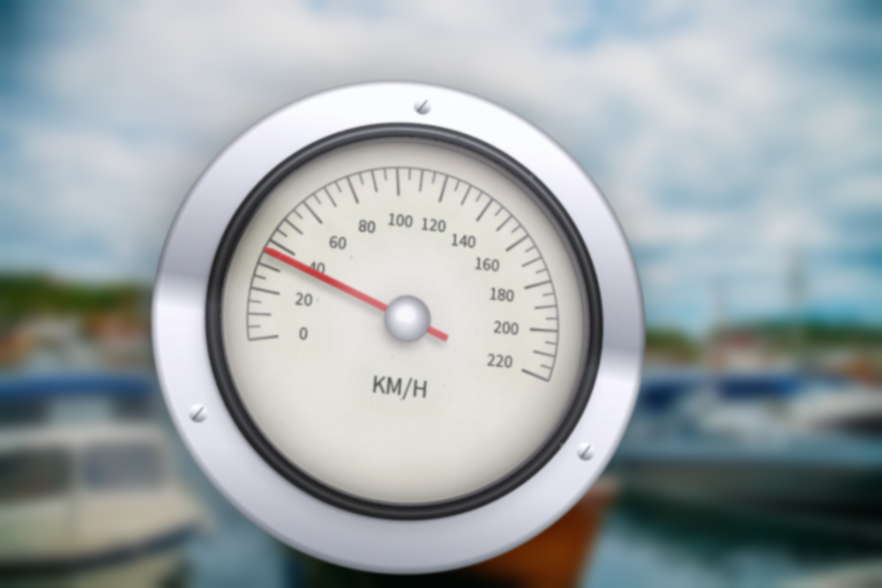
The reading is 35 km/h
